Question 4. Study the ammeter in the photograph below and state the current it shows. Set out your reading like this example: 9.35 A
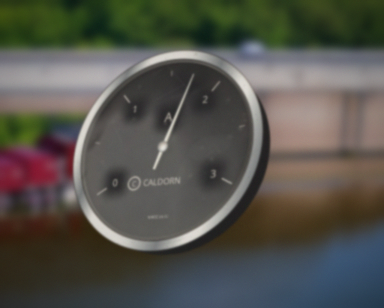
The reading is 1.75 A
